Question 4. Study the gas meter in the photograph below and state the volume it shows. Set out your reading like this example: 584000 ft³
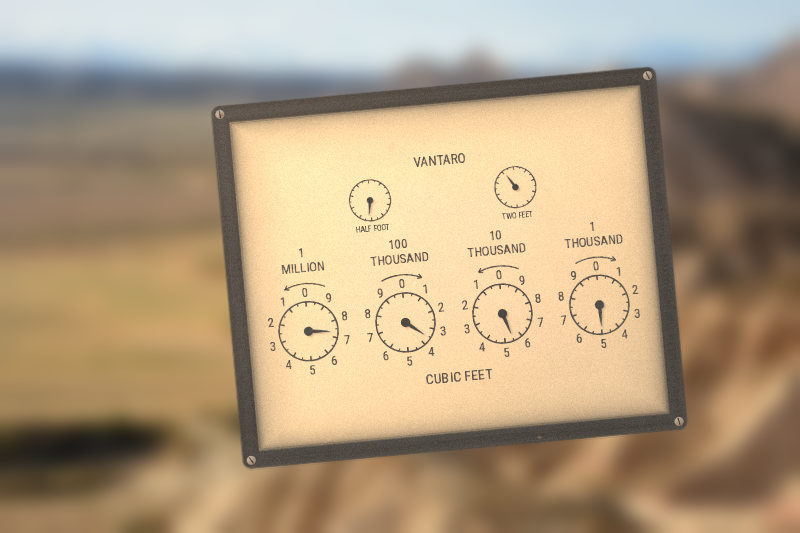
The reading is 735500 ft³
